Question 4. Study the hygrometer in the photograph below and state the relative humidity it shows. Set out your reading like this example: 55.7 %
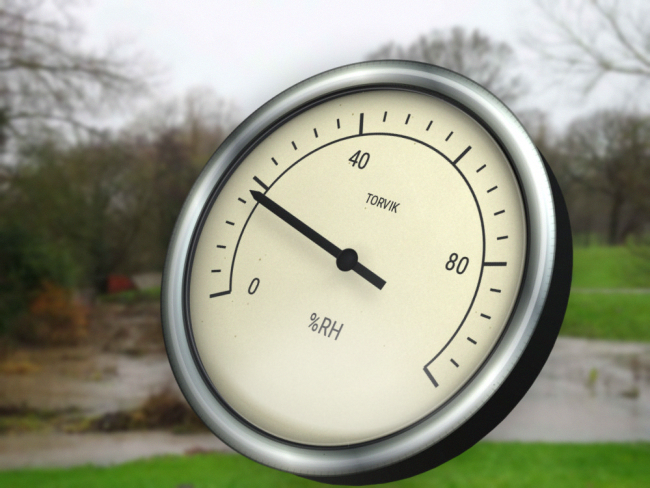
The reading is 18 %
